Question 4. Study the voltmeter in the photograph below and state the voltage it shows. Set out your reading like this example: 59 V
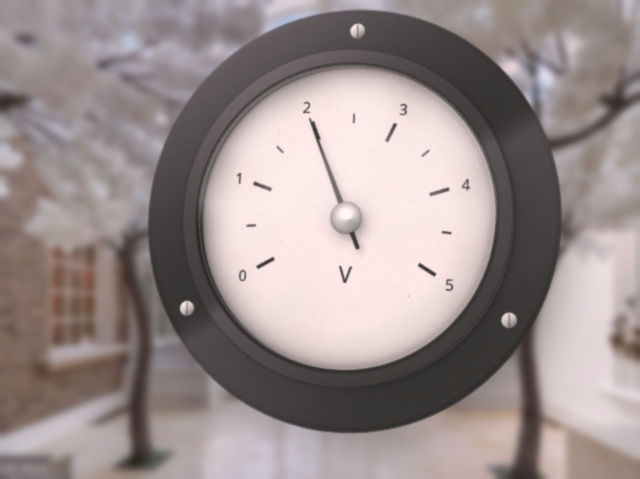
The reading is 2 V
